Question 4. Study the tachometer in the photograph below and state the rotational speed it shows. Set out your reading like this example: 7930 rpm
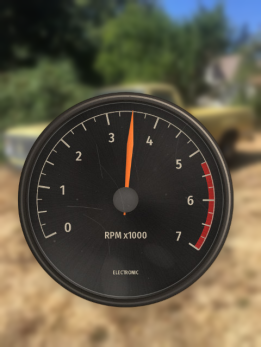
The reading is 3500 rpm
